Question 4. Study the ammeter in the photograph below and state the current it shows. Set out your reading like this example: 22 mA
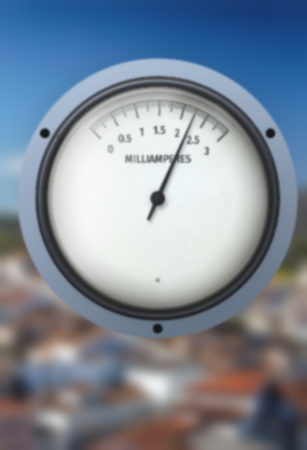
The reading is 2.25 mA
